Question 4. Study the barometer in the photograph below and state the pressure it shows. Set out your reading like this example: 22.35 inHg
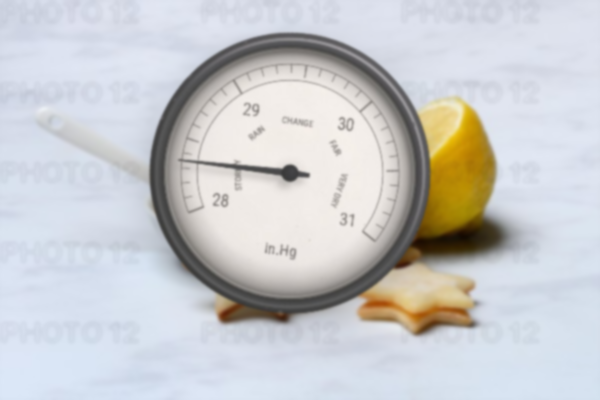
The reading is 28.35 inHg
